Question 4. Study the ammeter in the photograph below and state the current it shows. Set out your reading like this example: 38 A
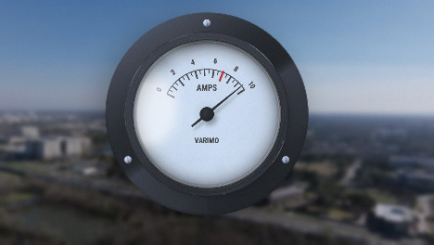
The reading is 9.5 A
